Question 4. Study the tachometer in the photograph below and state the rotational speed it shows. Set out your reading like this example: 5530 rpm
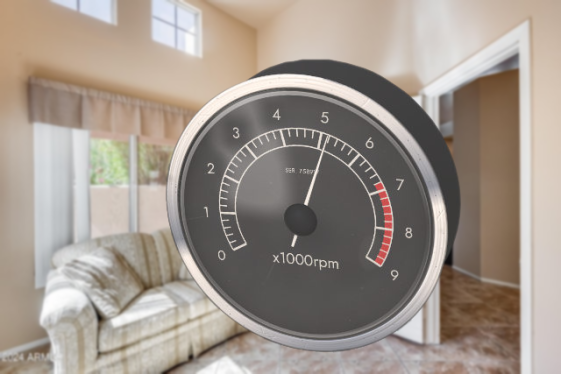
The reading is 5200 rpm
